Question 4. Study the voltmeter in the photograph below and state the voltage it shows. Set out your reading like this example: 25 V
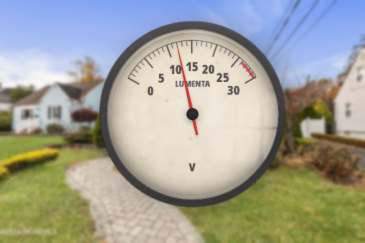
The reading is 12 V
